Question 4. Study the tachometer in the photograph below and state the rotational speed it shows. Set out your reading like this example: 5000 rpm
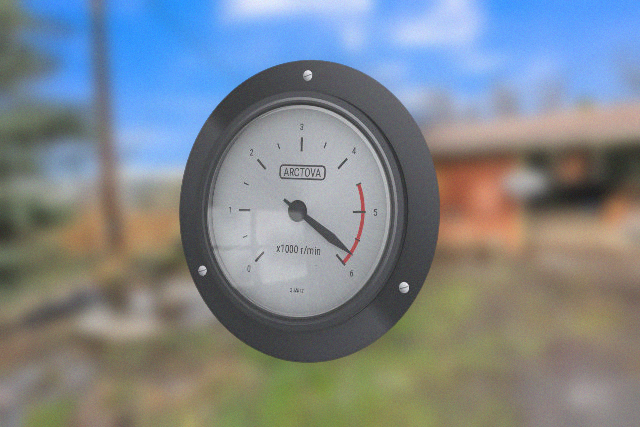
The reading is 5750 rpm
